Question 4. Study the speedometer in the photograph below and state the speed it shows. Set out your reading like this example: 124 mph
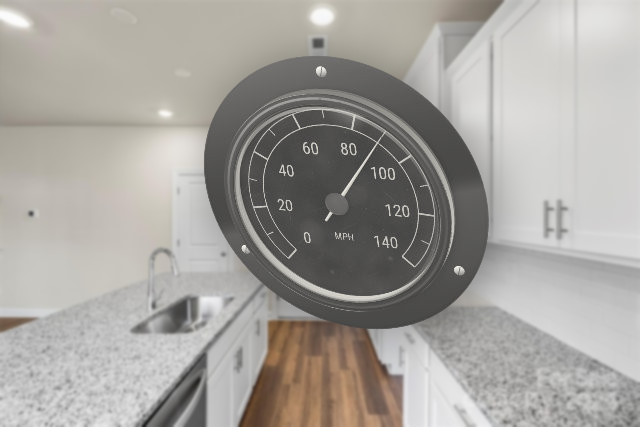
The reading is 90 mph
